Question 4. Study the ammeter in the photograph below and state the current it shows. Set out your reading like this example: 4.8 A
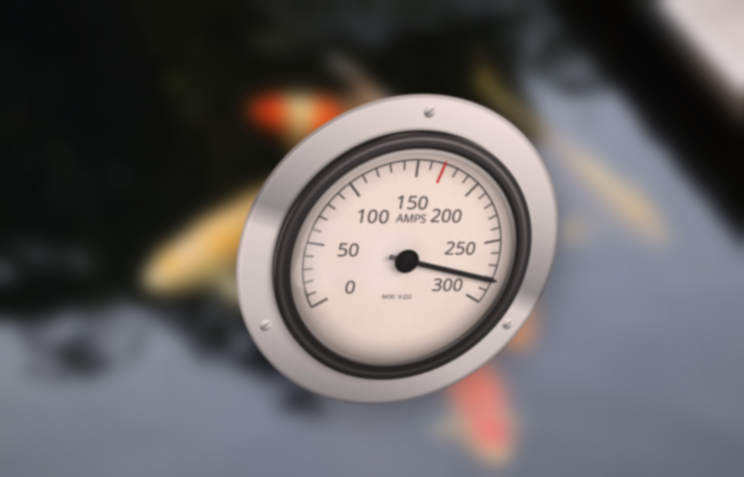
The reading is 280 A
